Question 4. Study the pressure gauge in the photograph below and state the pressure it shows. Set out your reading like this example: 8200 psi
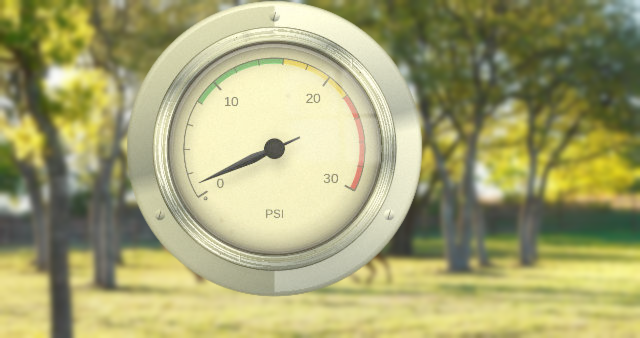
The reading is 1 psi
